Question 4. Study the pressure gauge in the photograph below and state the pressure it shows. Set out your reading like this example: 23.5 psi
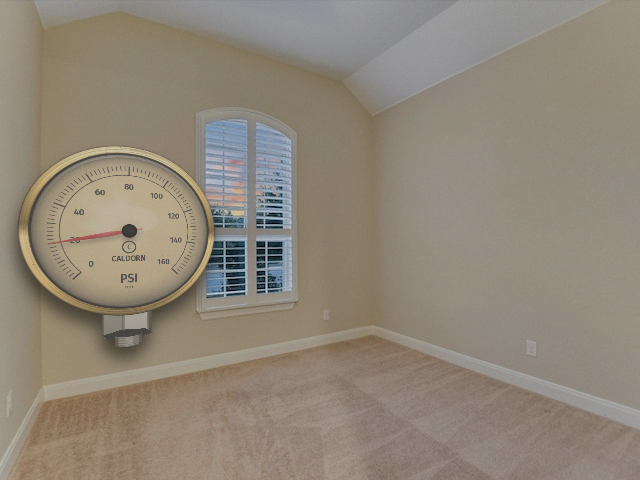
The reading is 20 psi
